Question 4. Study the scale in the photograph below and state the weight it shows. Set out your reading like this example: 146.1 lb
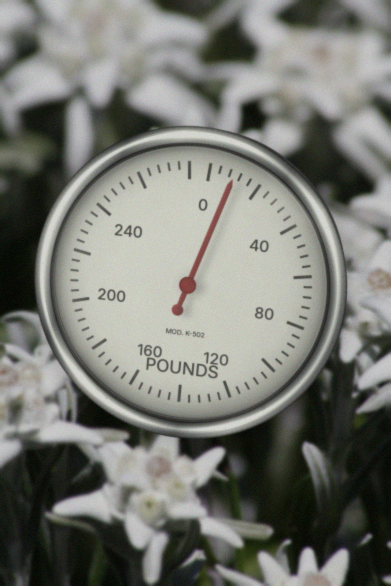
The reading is 10 lb
